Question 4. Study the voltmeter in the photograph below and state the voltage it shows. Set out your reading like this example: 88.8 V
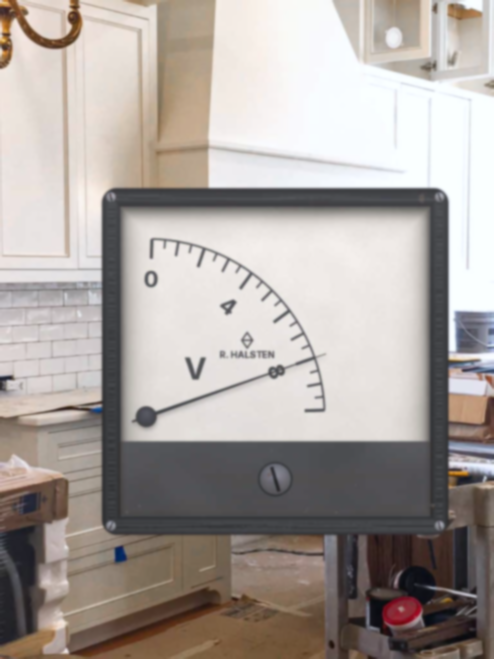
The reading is 8 V
